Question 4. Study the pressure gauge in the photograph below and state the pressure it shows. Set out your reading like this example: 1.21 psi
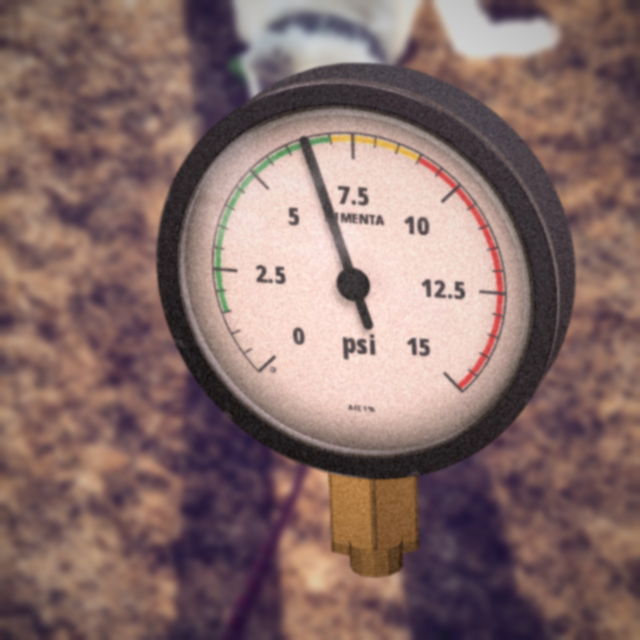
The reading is 6.5 psi
